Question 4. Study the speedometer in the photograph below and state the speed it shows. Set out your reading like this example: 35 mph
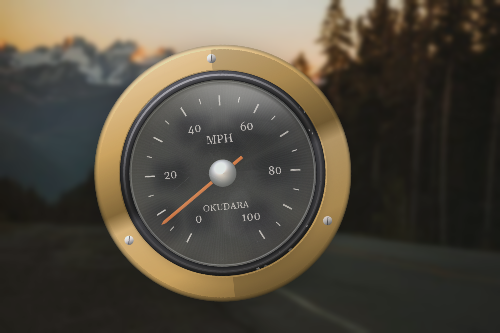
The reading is 7.5 mph
